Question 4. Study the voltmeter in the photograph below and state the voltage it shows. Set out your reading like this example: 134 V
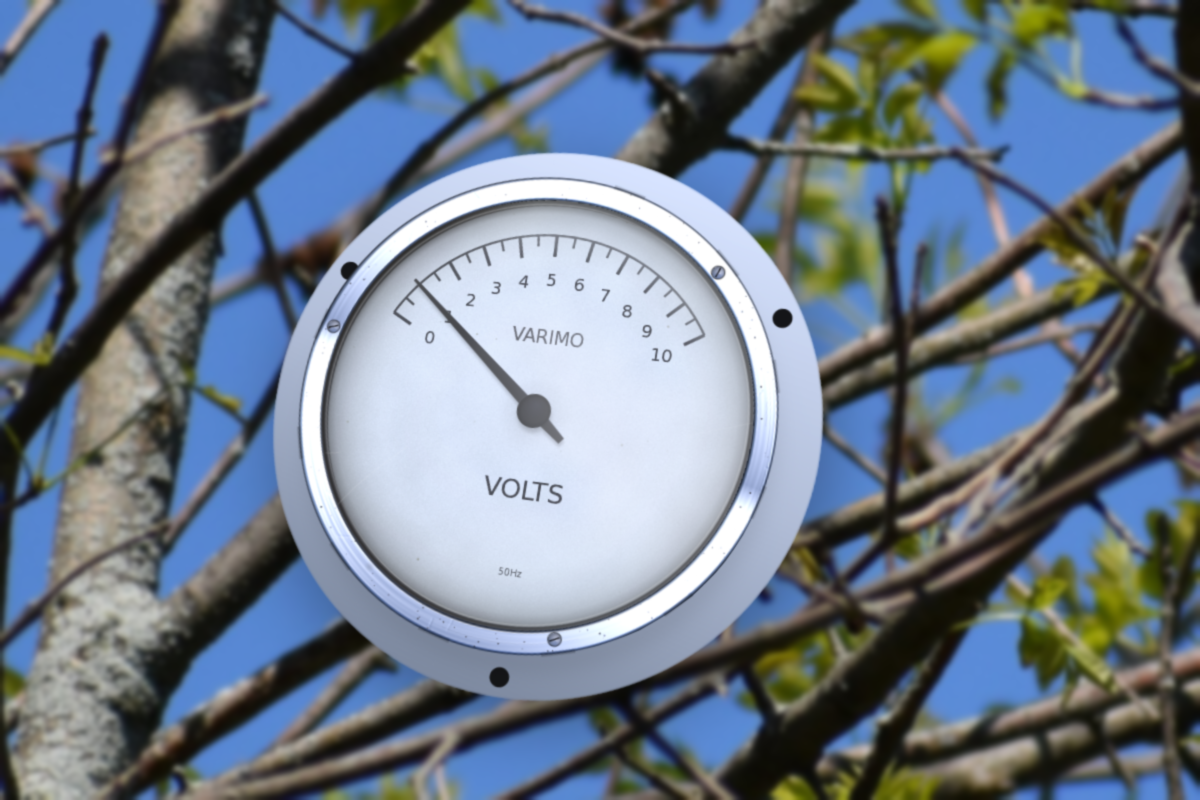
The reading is 1 V
